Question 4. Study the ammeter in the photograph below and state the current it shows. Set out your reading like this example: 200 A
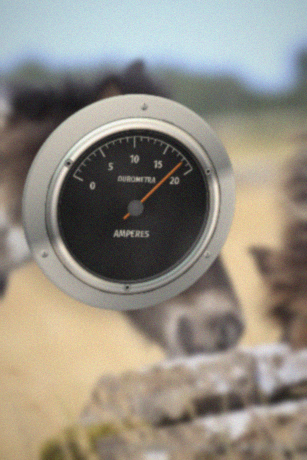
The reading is 18 A
